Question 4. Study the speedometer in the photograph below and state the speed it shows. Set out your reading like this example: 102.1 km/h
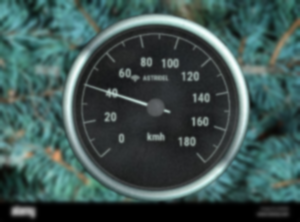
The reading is 40 km/h
